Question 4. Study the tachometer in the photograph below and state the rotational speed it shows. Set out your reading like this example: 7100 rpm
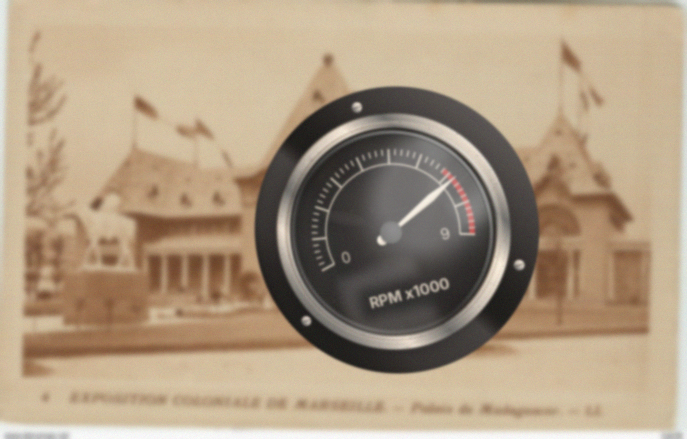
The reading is 7200 rpm
